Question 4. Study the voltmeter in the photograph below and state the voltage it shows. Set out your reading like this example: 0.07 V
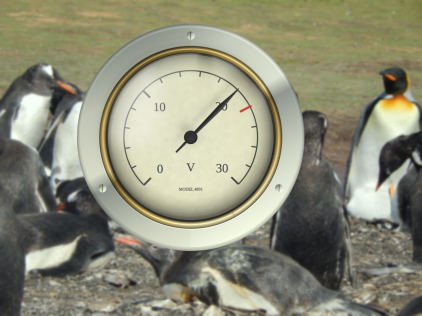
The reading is 20 V
